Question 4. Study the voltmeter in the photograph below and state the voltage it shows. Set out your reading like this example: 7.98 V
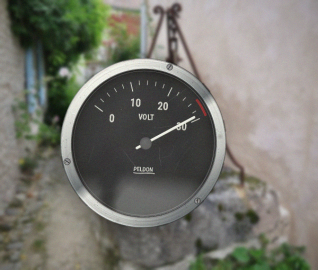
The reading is 29 V
